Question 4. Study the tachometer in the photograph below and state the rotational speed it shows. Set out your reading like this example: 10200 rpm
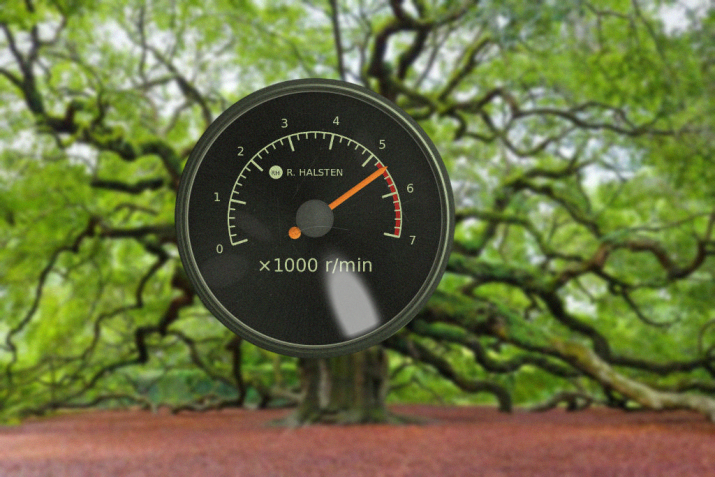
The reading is 5400 rpm
